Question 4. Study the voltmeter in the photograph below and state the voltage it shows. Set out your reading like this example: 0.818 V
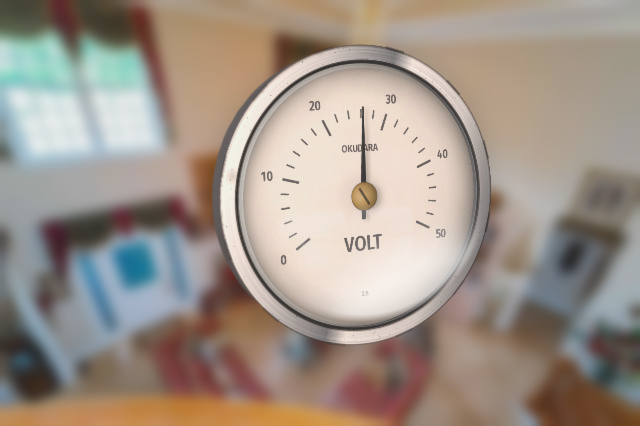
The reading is 26 V
